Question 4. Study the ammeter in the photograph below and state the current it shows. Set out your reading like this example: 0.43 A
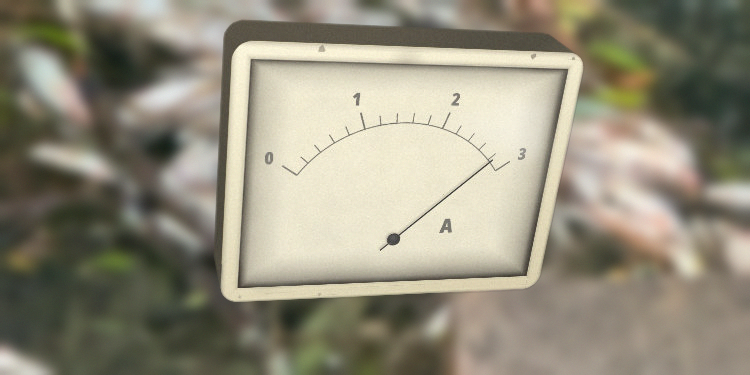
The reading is 2.8 A
